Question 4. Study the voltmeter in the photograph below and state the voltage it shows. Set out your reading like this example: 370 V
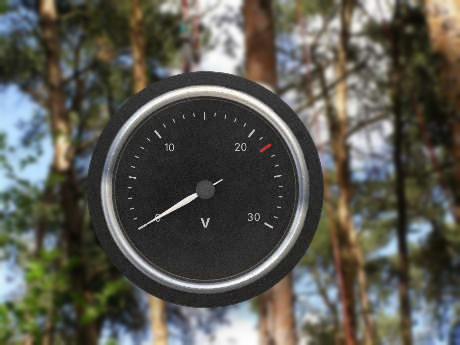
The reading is 0 V
